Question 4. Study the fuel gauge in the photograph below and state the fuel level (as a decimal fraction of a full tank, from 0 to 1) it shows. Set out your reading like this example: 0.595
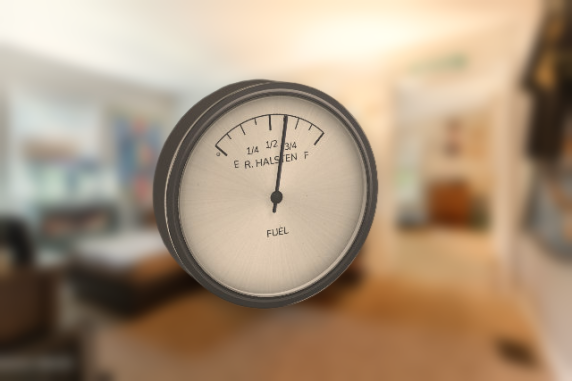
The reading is 0.625
